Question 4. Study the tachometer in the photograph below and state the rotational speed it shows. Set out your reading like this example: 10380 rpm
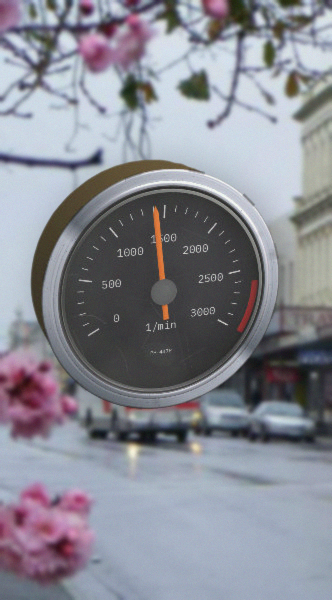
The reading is 1400 rpm
